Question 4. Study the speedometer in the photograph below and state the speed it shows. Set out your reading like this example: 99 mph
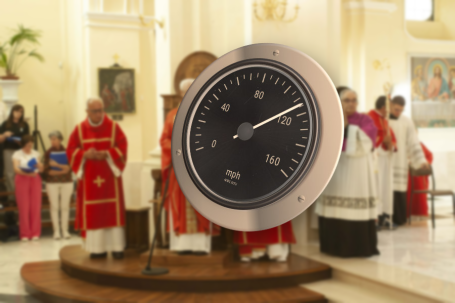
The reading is 115 mph
